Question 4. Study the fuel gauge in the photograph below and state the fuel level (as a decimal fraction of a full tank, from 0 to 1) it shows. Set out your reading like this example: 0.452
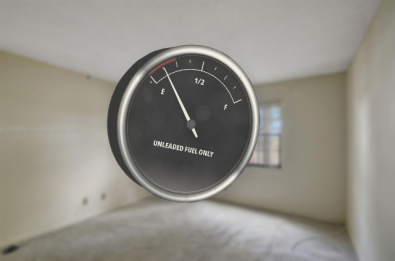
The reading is 0.125
